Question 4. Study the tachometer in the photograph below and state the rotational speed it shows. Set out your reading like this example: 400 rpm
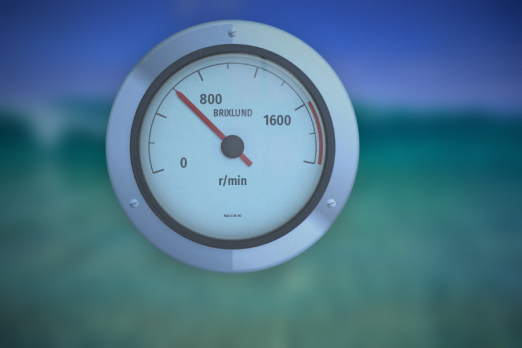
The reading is 600 rpm
